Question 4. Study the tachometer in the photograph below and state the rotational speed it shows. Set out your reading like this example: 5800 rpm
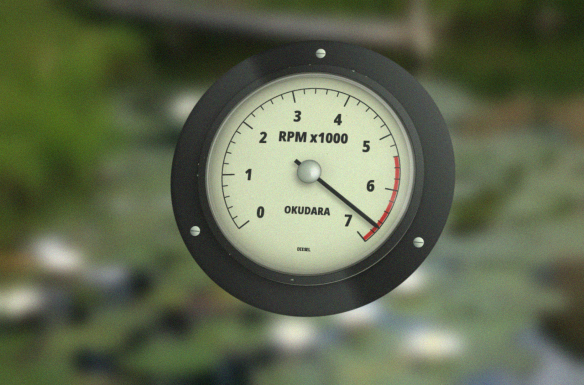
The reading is 6700 rpm
